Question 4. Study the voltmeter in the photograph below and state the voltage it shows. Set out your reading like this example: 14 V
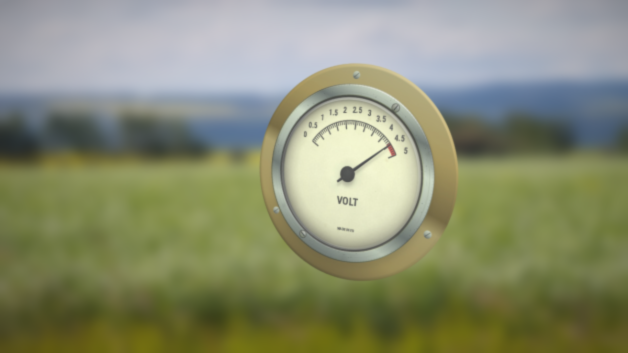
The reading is 4.5 V
